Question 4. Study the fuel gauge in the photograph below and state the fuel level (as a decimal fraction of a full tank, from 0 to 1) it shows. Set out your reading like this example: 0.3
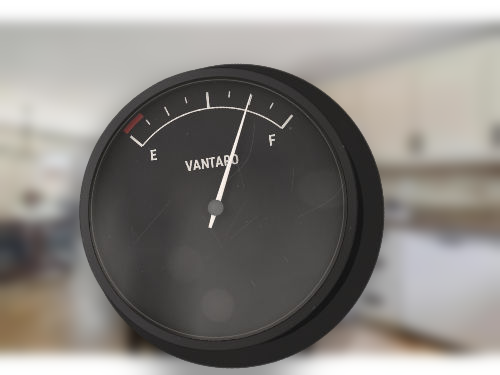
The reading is 0.75
